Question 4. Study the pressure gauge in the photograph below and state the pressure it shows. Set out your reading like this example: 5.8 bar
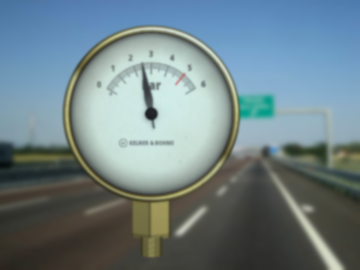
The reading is 2.5 bar
